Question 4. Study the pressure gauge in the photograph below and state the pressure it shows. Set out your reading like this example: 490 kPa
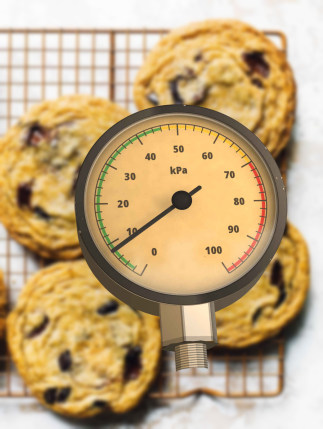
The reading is 8 kPa
